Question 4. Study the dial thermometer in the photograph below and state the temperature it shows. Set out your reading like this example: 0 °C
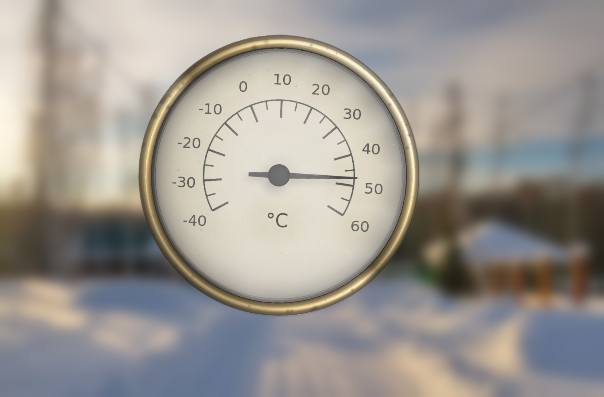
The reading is 47.5 °C
